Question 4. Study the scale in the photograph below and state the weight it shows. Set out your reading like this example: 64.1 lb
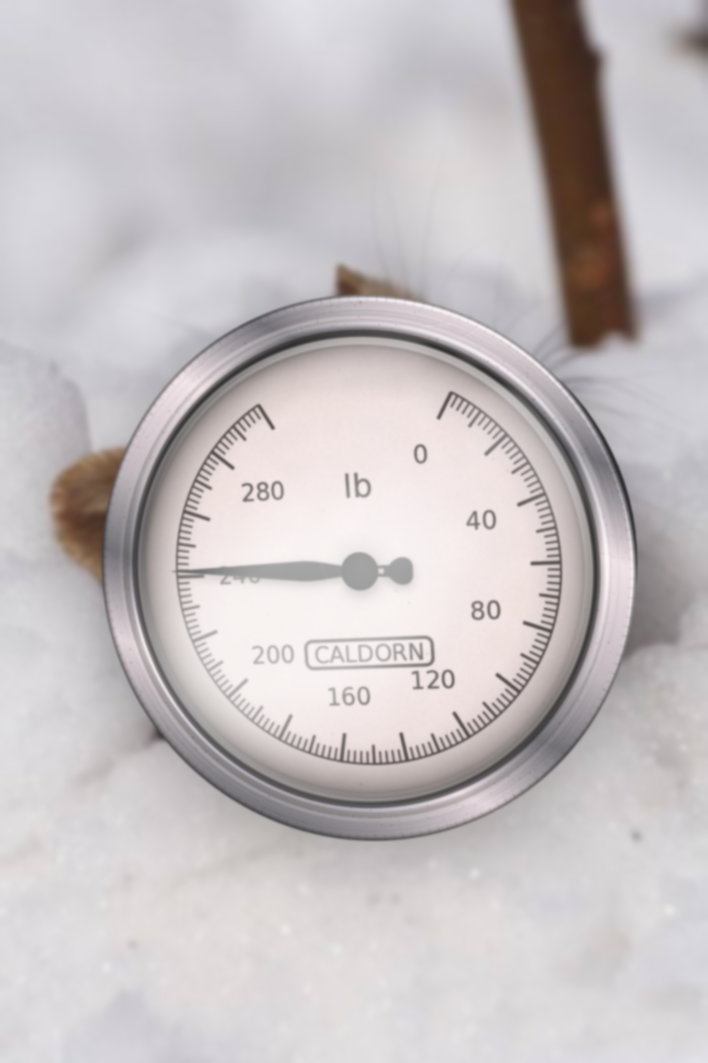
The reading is 242 lb
